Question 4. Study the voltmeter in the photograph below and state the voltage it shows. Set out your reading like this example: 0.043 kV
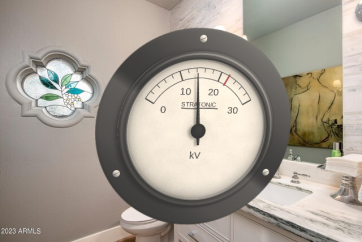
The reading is 14 kV
